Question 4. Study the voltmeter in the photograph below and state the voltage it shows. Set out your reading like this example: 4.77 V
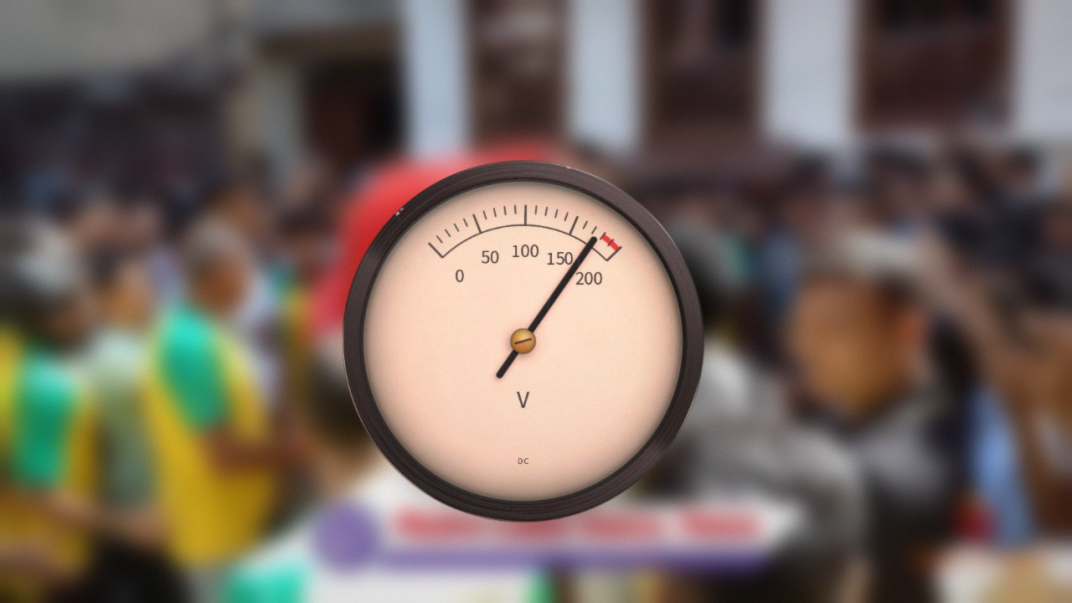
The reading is 175 V
